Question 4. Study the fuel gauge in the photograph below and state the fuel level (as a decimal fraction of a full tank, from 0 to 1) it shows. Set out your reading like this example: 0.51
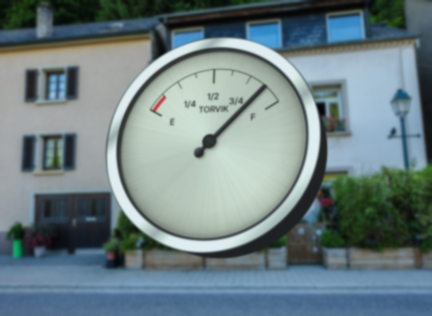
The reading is 0.875
